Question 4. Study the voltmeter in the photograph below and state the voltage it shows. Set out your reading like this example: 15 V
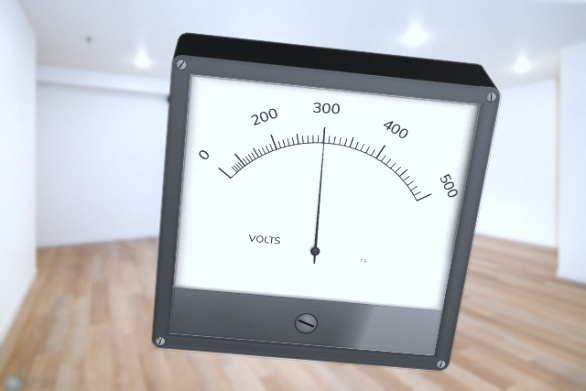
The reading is 300 V
